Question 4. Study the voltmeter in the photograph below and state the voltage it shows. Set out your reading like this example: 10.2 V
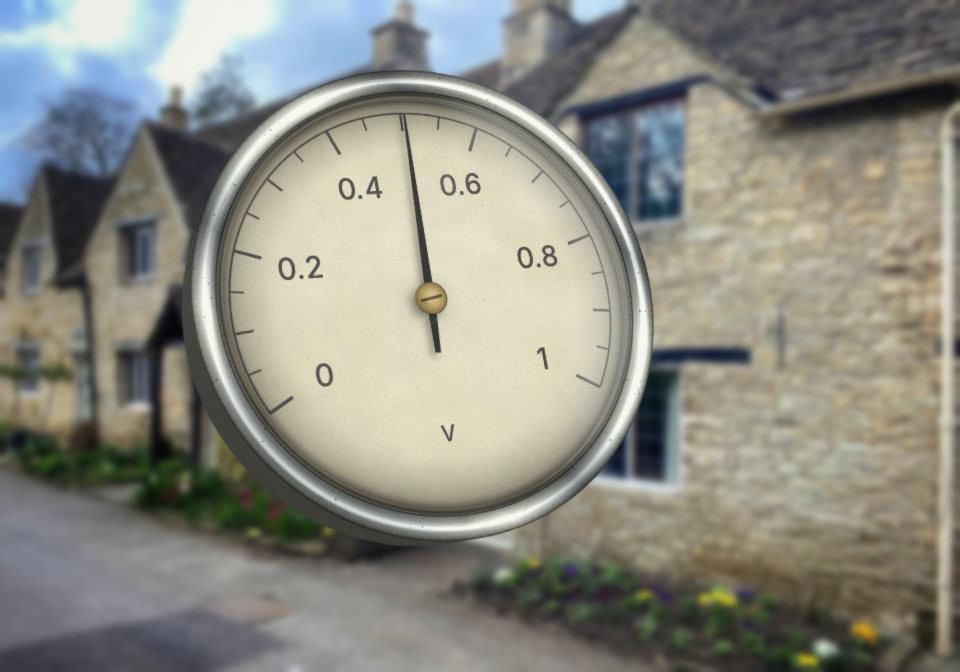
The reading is 0.5 V
